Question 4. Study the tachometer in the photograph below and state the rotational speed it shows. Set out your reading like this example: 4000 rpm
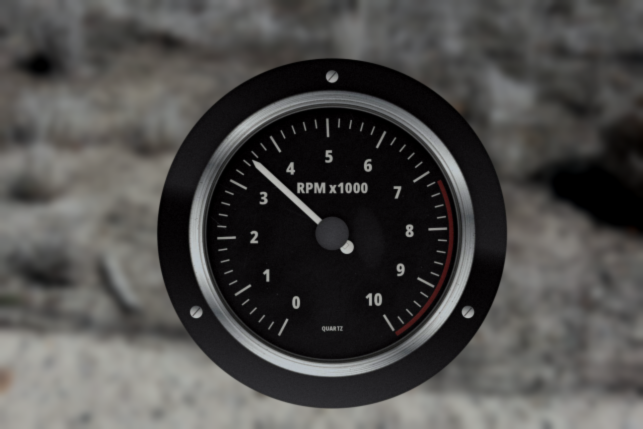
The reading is 3500 rpm
